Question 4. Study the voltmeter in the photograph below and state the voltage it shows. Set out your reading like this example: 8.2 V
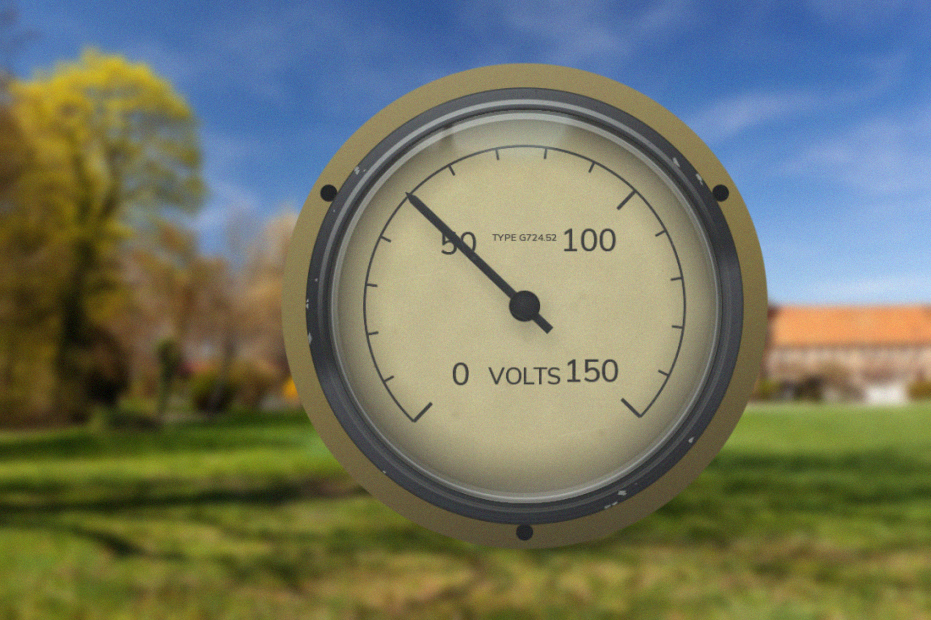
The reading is 50 V
